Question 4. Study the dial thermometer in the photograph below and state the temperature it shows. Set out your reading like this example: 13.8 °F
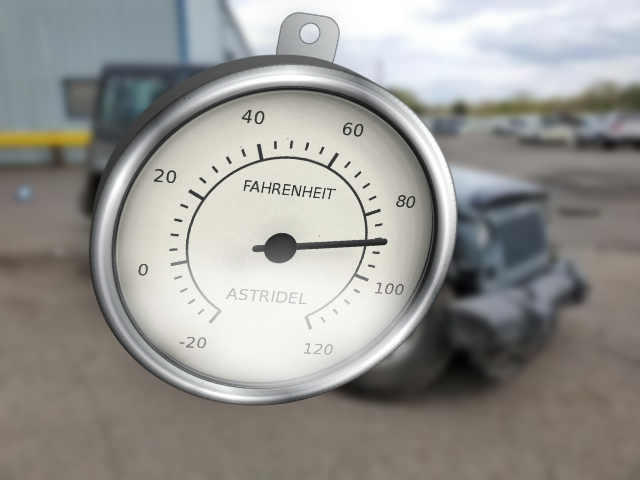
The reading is 88 °F
